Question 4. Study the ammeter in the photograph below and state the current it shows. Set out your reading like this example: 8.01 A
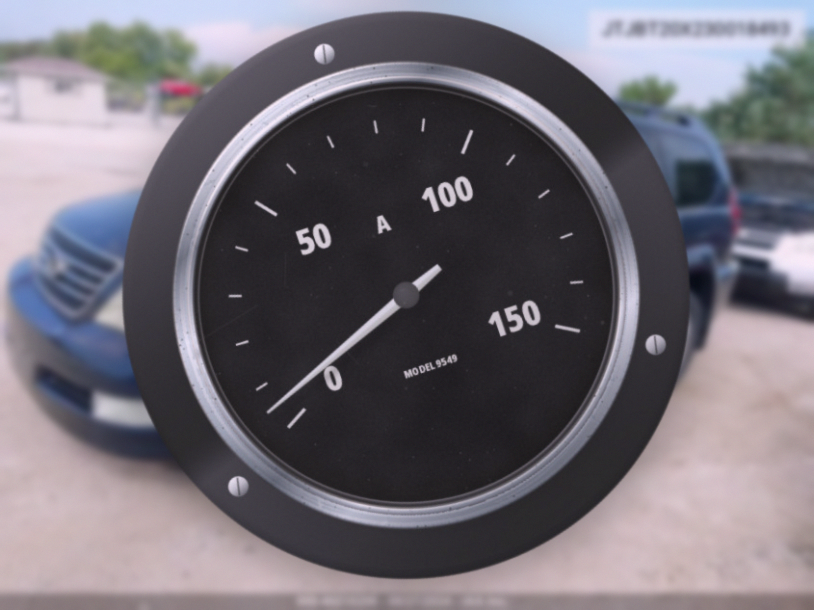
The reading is 5 A
